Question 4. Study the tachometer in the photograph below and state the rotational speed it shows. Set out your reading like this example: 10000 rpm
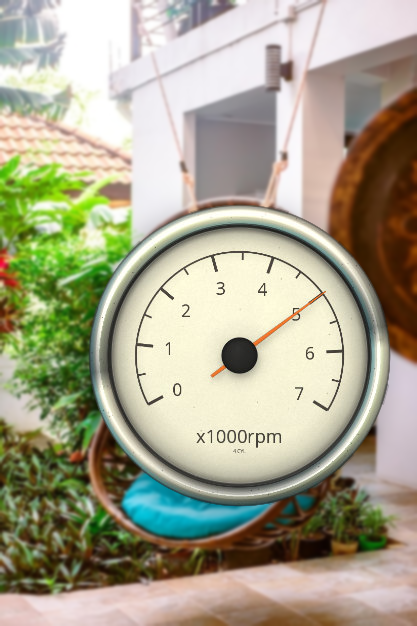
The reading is 5000 rpm
